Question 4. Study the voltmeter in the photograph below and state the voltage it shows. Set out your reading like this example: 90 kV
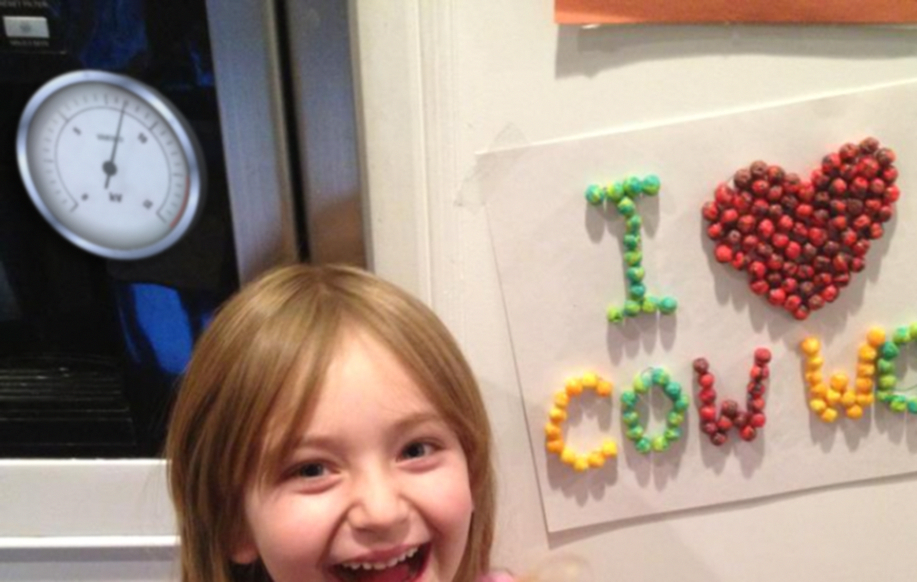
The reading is 8.5 kV
